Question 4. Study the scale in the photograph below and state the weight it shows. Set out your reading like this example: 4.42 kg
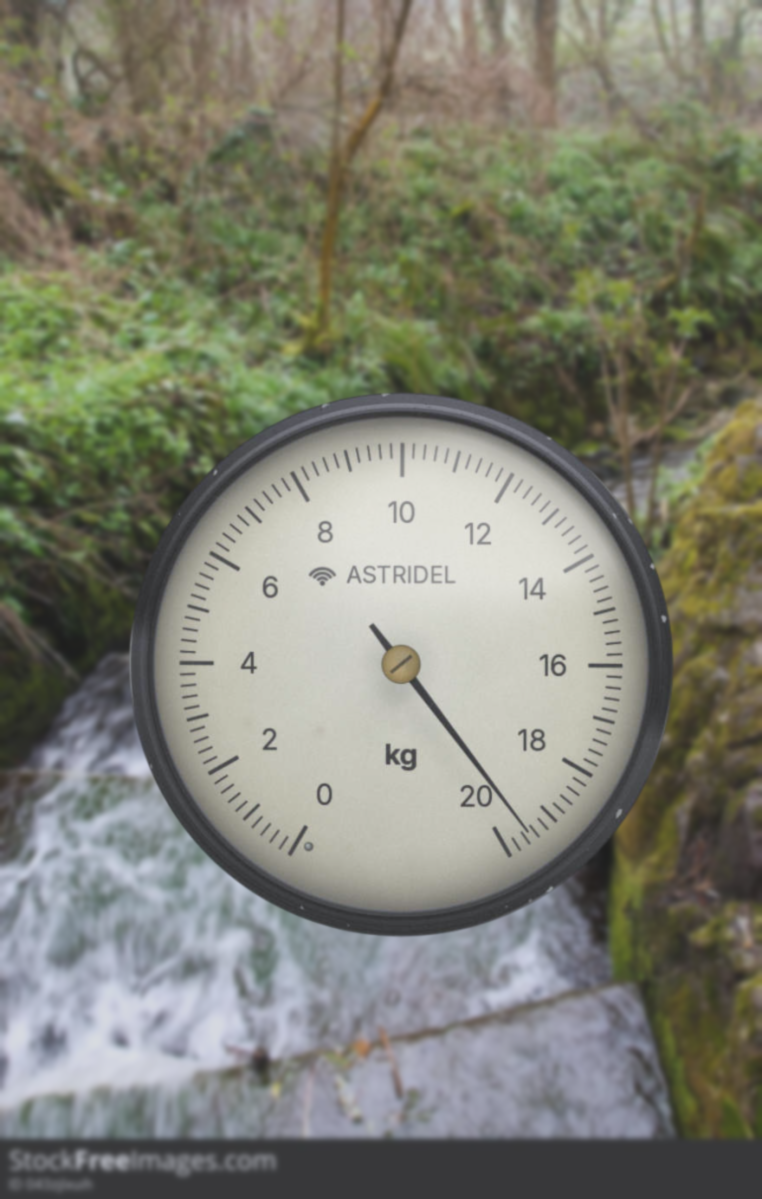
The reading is 19.5 kg
